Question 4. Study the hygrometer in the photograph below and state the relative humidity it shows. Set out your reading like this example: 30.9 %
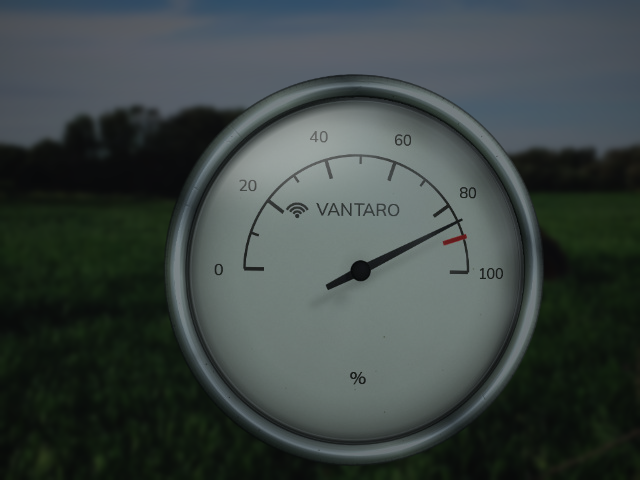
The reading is 85 %
